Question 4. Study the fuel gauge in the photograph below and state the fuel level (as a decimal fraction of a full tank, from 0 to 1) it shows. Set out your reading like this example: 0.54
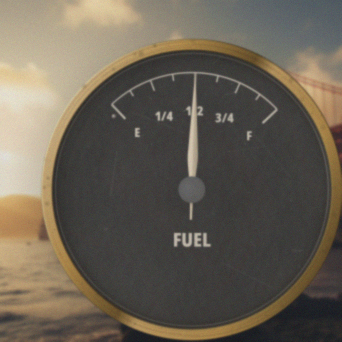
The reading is 0.5
